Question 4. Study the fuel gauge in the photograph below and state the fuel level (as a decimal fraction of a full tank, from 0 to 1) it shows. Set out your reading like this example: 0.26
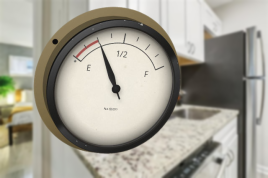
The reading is 0.25
